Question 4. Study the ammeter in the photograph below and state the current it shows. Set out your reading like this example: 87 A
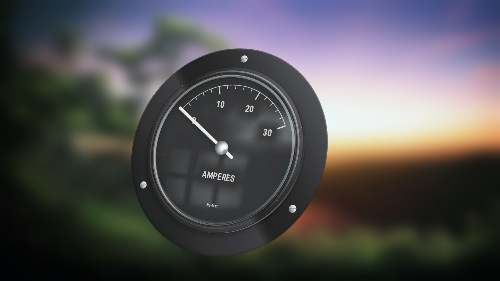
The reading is 0 A
